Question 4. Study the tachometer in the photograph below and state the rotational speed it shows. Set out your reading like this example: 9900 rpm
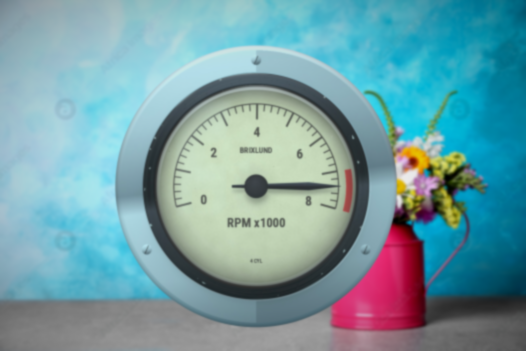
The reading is 7400 rpm
